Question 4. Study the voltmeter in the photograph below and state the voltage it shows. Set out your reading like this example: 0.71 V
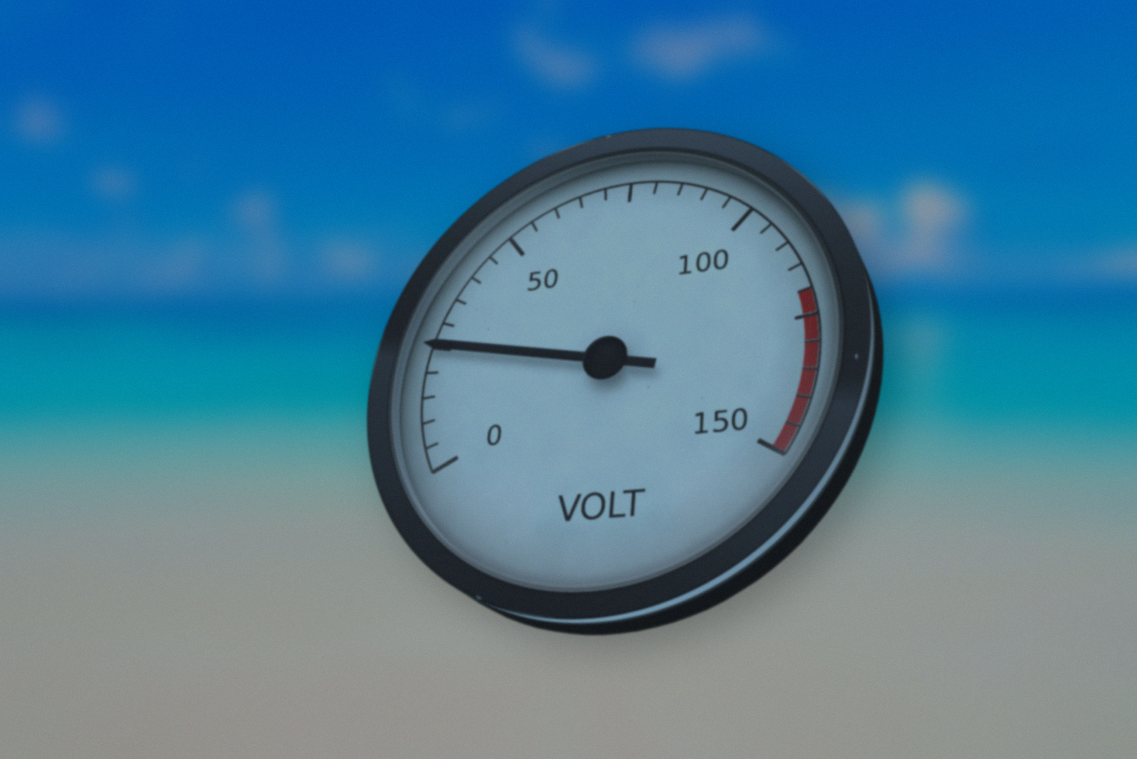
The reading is 25 V
